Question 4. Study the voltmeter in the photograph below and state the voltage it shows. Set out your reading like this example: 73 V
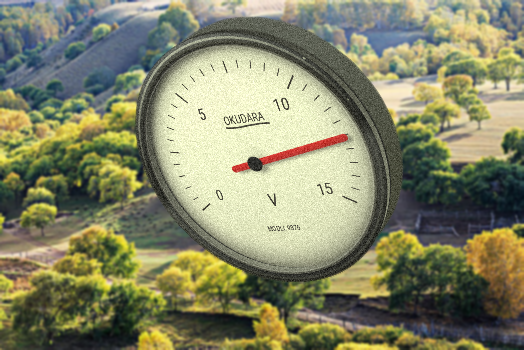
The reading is 12.5 V
